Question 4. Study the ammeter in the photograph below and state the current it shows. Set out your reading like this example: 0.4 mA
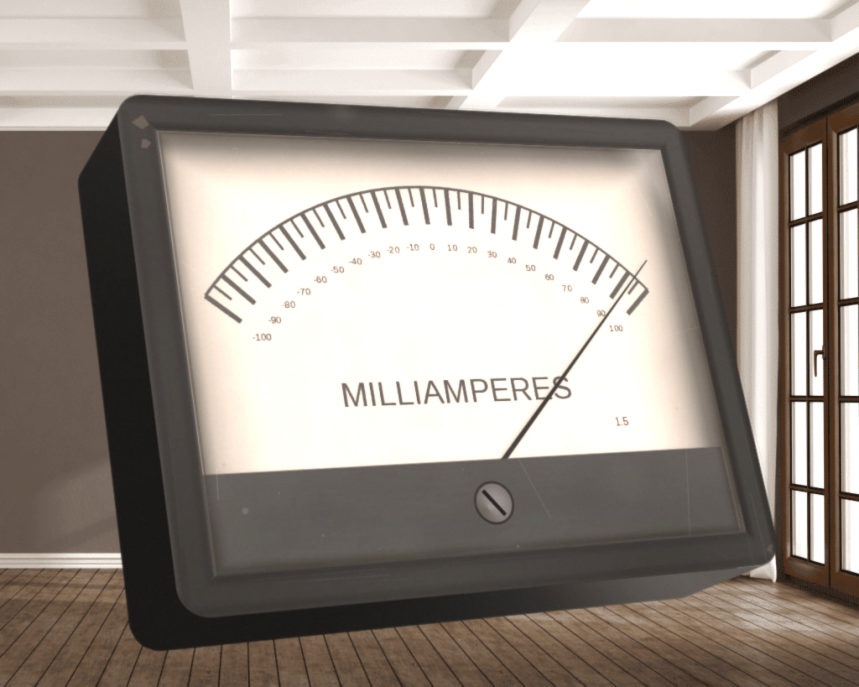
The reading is 92.5 mA
